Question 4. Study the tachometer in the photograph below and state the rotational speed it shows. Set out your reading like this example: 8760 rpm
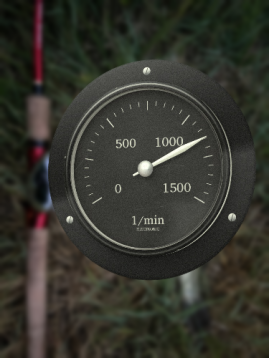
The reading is 1150 rpm
